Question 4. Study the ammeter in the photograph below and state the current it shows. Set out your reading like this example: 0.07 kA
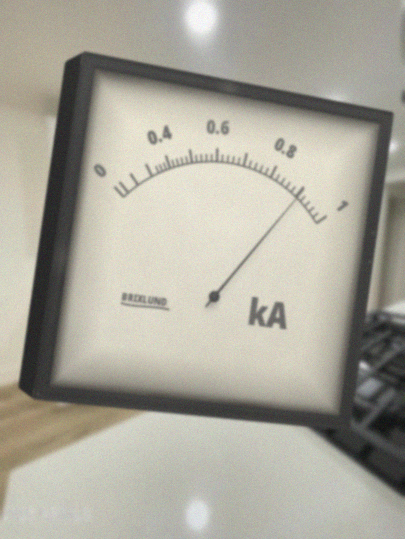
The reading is 0.9 kA
